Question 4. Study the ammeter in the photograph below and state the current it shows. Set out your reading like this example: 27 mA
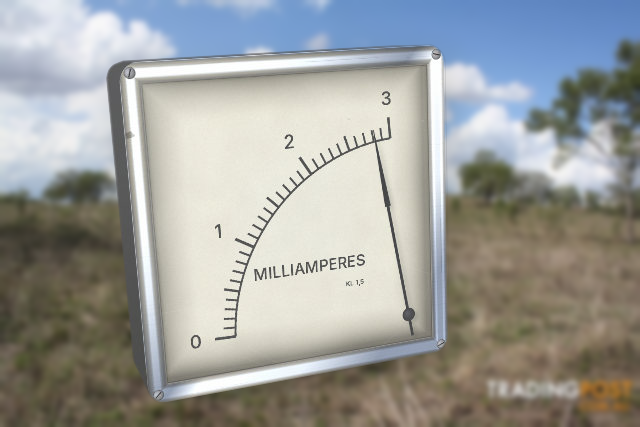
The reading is 2.8 mA
